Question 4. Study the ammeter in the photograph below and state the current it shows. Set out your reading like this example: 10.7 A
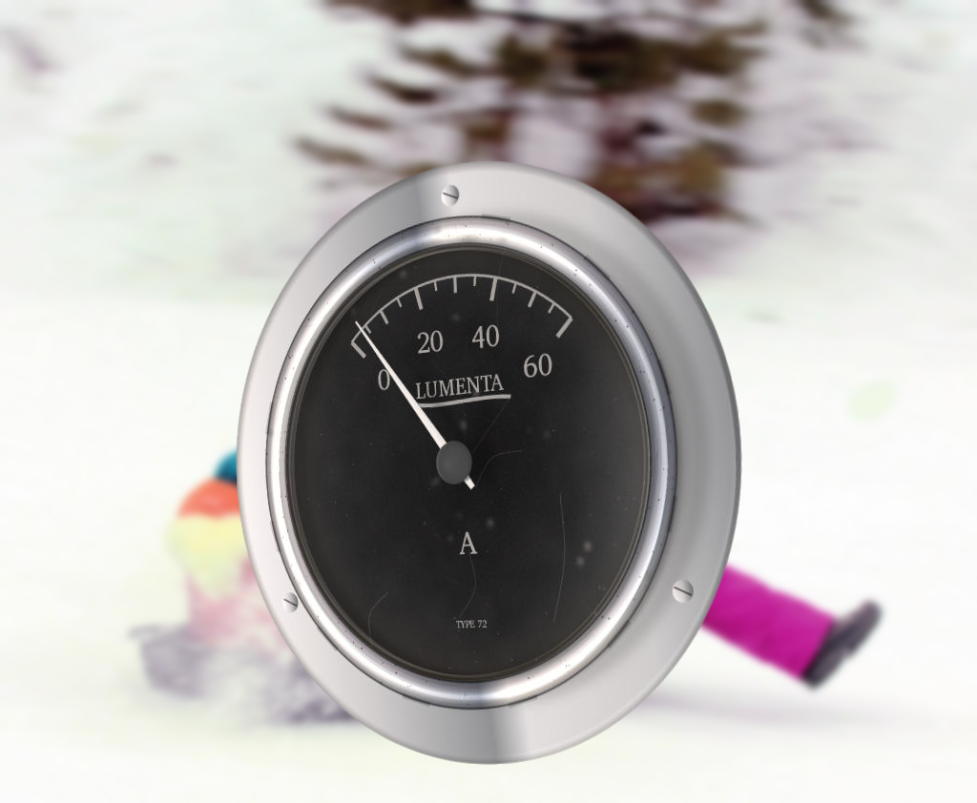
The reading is 5 A
